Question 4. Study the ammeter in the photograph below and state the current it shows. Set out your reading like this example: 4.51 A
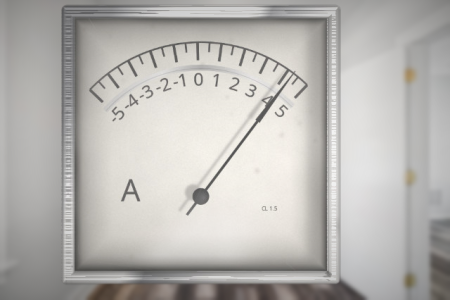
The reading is 4.25 A
